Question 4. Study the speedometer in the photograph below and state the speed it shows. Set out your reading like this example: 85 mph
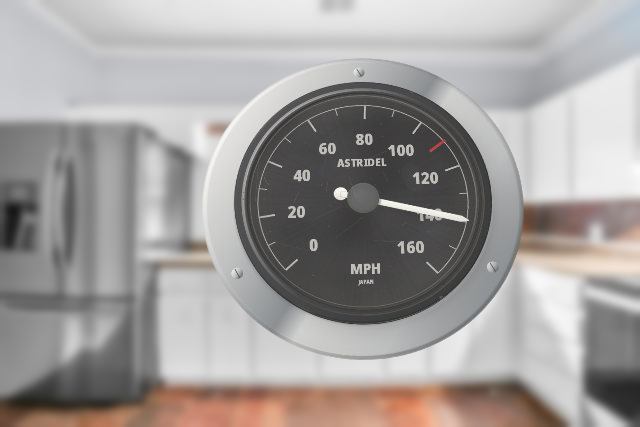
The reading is 140 mph
